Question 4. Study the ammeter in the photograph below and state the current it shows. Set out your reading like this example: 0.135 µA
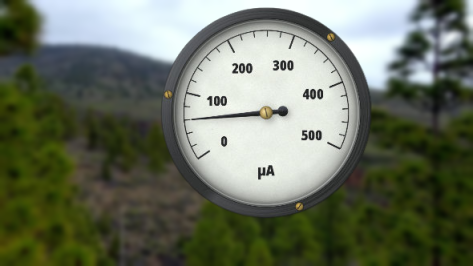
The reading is 60 µA
